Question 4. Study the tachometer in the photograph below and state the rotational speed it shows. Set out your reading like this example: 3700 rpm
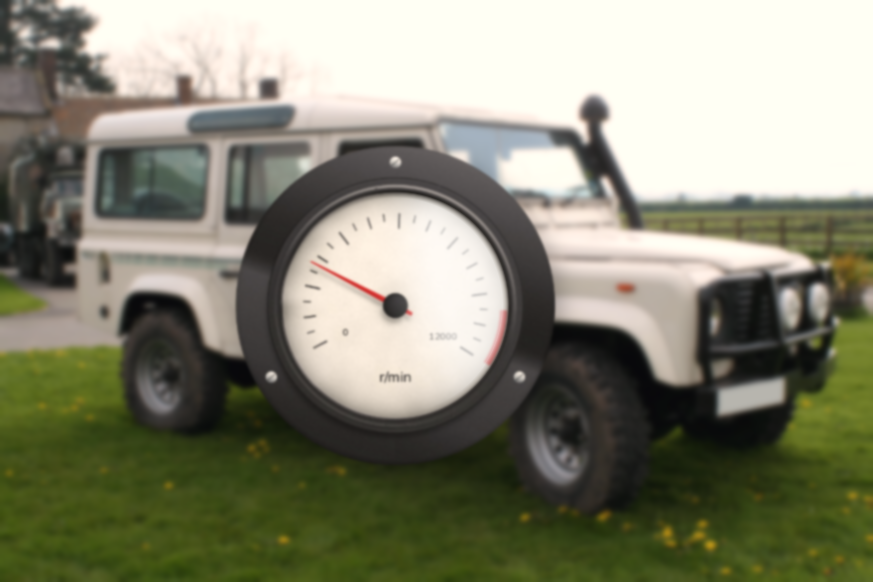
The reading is 2750 rpm
